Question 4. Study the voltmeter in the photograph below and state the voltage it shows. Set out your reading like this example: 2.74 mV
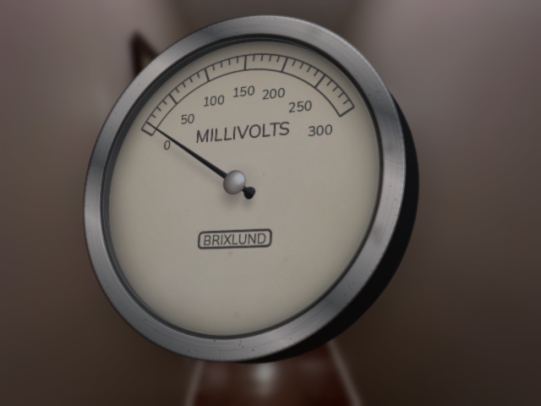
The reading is 10 mV
